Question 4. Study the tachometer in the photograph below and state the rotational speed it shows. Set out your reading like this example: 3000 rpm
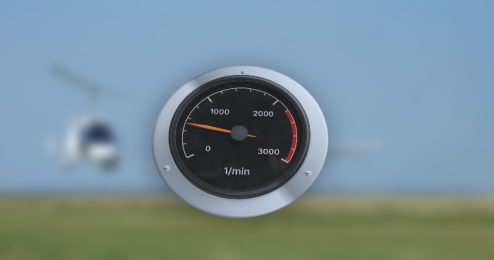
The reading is 500 rpm
